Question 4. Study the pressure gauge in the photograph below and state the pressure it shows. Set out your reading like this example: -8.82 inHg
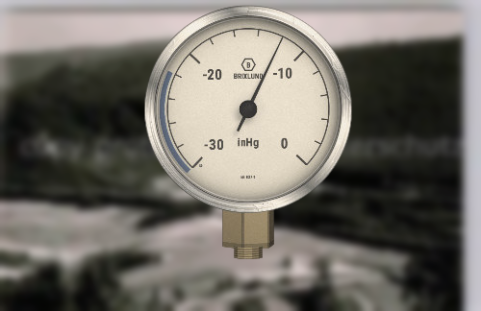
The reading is -12 inHg
